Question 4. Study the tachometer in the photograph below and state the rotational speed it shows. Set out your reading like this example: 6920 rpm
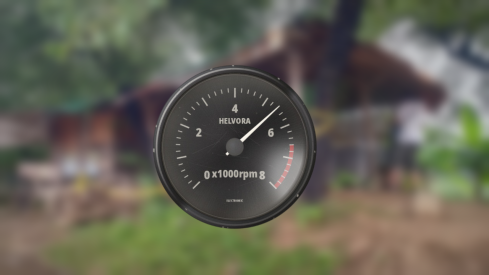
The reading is 5400 rpm
